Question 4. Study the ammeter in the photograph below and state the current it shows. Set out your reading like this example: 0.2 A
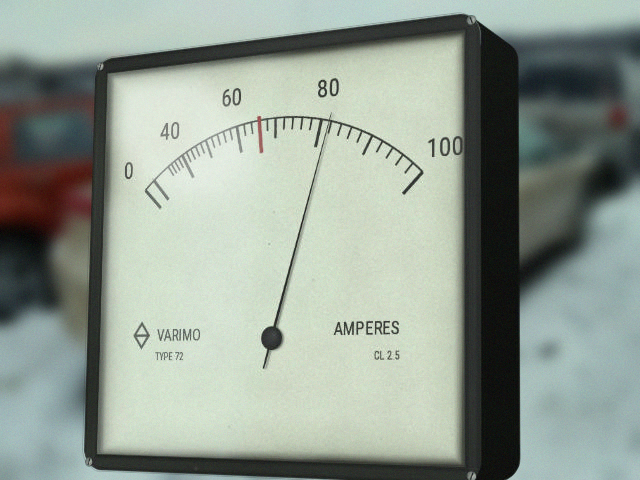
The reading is 82 A
